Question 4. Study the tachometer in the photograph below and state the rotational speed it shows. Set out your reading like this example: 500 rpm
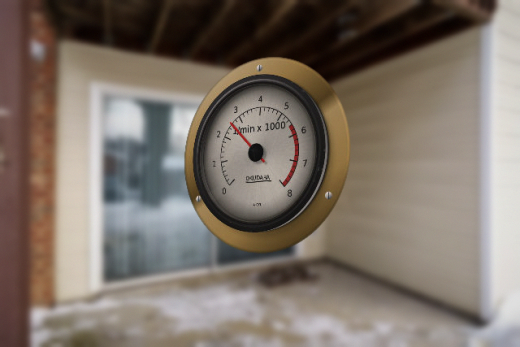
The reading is 2600 rpm
